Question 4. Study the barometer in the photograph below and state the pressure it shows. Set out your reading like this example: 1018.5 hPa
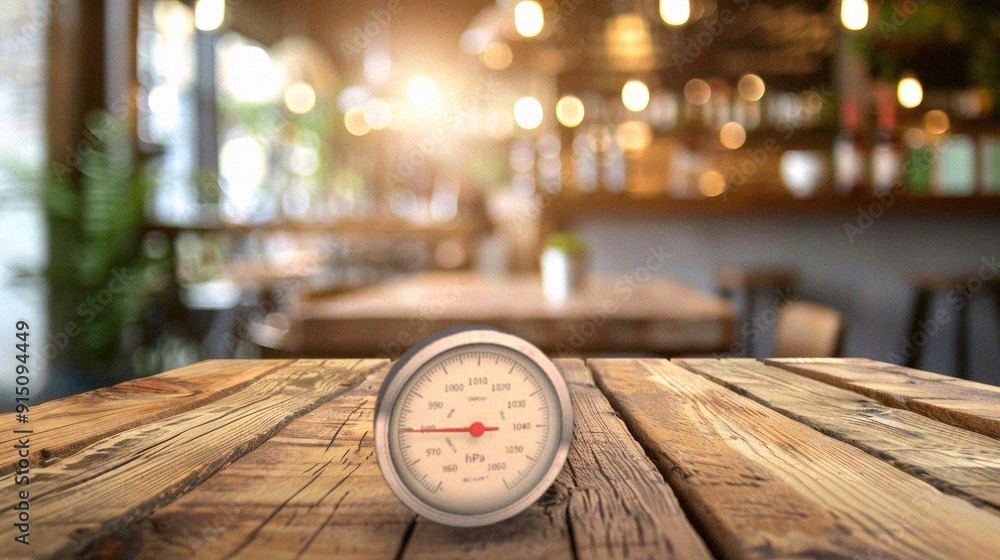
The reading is 980 hPa
